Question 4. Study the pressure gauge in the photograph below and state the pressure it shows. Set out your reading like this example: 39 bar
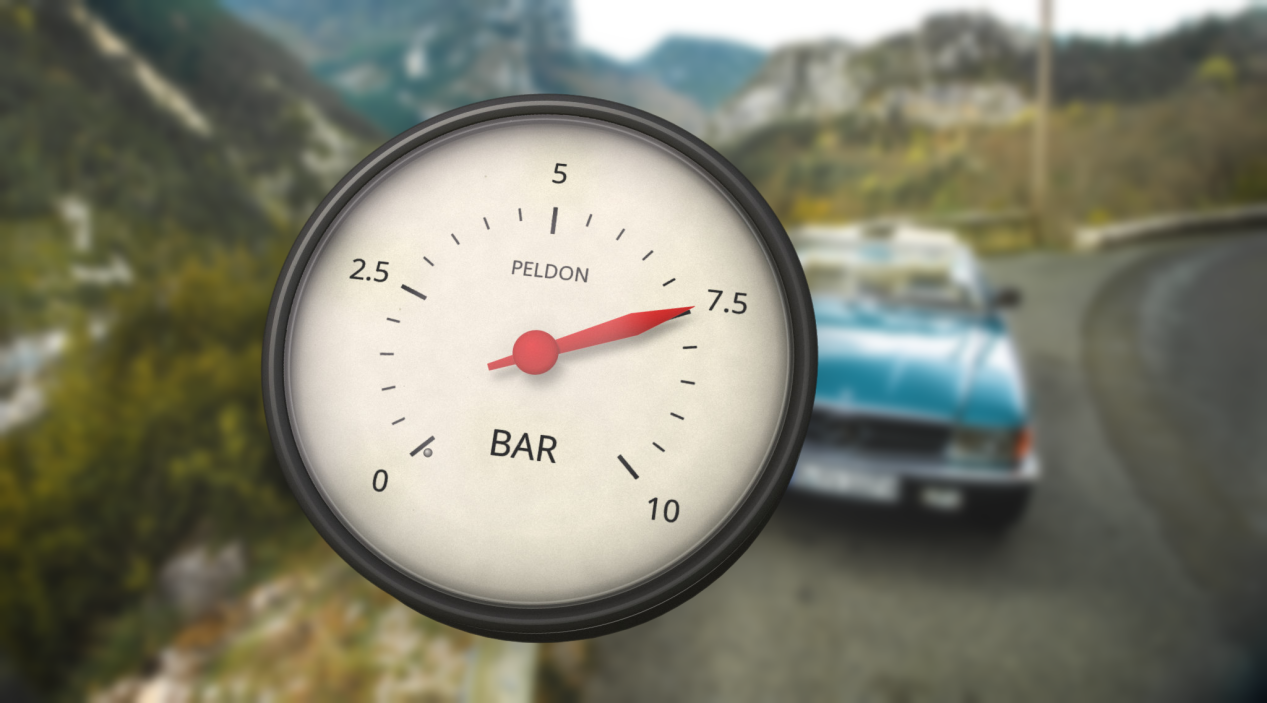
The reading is 7.5 bar
